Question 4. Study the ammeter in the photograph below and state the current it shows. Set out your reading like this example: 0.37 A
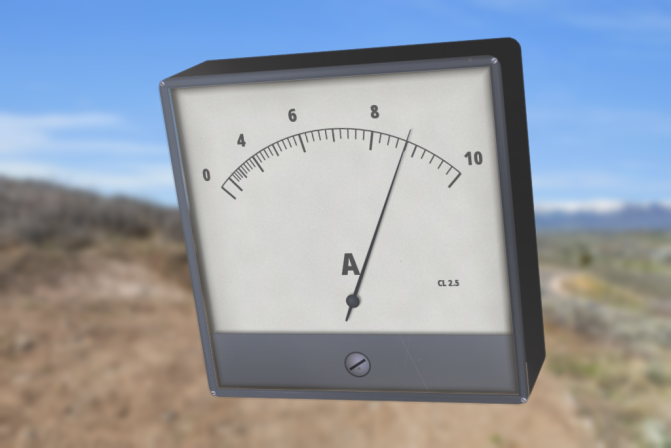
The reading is 8.8 A
